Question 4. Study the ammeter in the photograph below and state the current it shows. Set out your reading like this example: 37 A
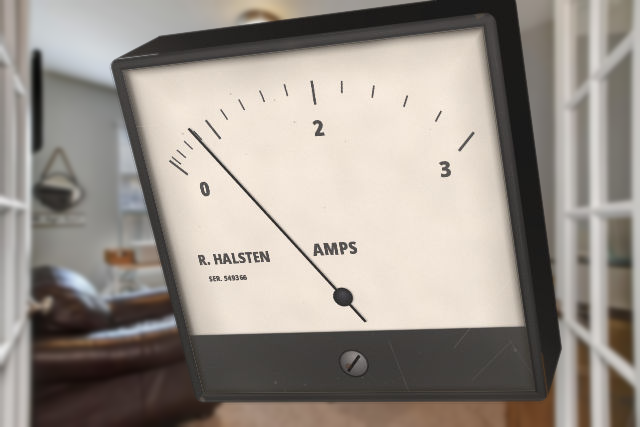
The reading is 0.8 A
